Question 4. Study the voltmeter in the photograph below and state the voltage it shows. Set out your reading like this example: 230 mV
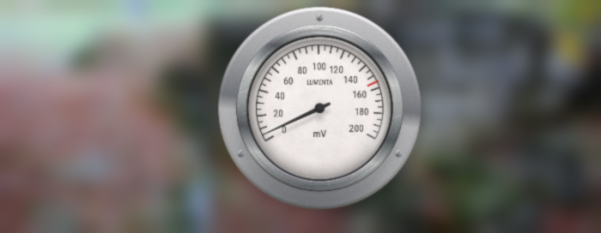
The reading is 5 mV
